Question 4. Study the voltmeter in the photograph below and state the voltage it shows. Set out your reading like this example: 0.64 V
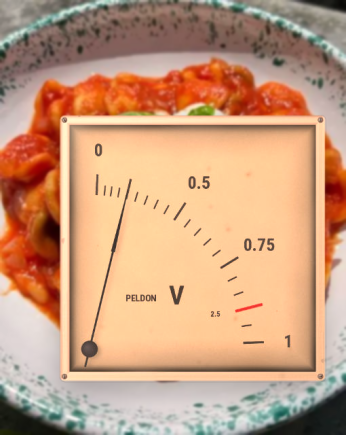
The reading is 0.25 V
